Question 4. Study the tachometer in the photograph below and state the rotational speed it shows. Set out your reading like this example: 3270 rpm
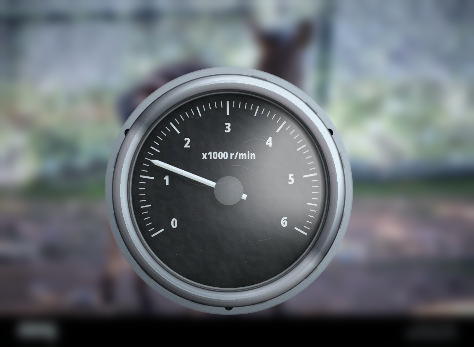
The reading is 1300 rpm
